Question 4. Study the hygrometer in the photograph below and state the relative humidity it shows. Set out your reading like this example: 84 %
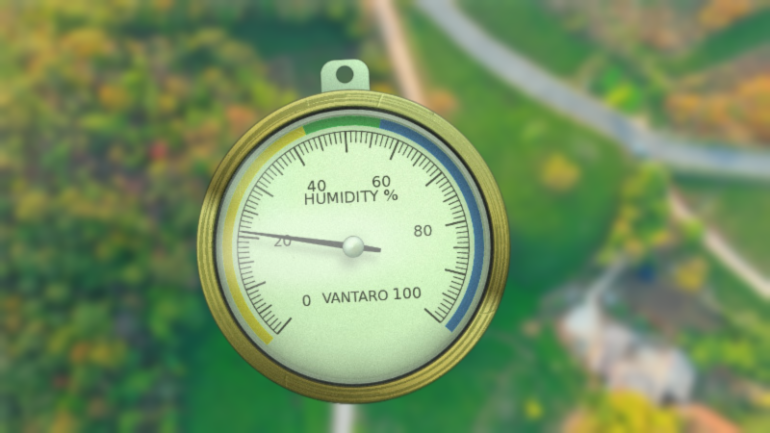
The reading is 21 %
